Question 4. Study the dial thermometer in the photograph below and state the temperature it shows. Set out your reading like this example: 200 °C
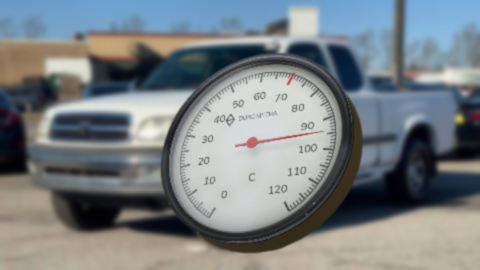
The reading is 95 °C
